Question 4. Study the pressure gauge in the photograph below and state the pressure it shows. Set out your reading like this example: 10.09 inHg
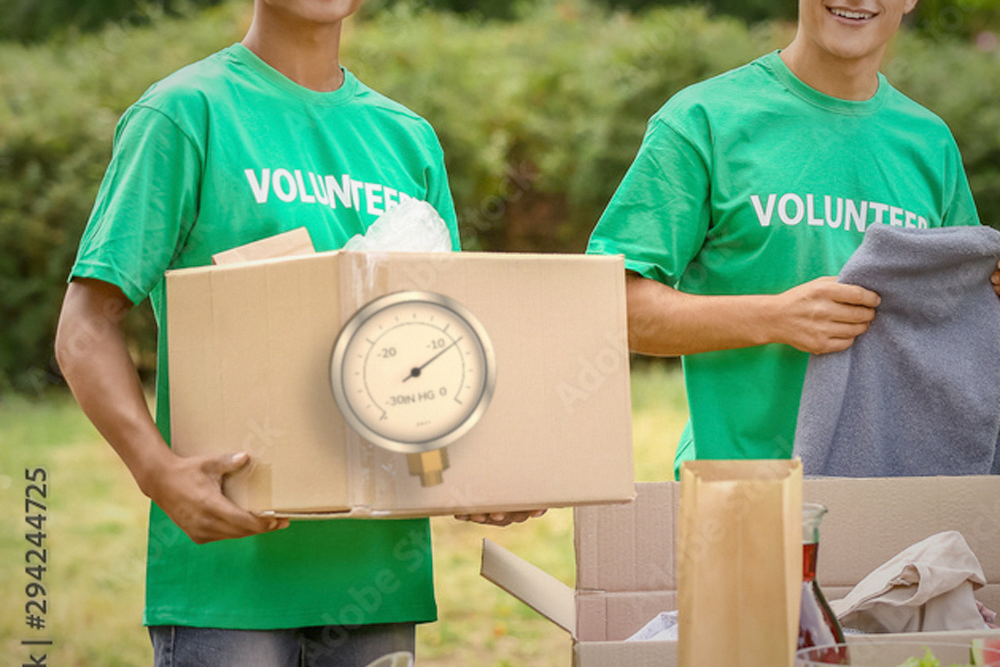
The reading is -8 inHg
